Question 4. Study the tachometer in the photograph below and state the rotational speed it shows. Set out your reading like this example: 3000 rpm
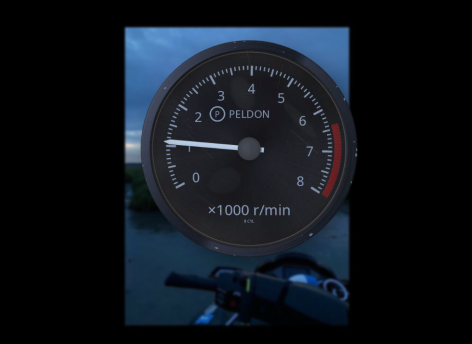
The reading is 1100 rpm
